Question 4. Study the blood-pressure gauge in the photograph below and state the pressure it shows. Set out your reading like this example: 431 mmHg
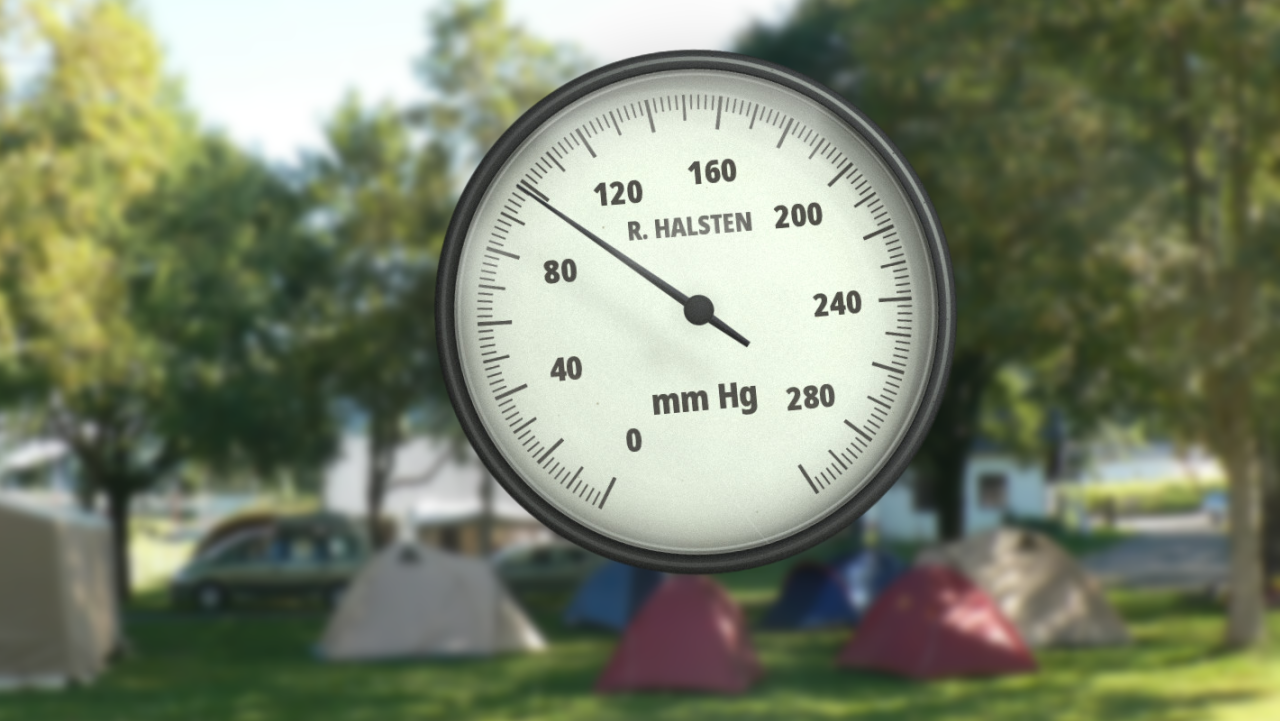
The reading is 98 mmHg
